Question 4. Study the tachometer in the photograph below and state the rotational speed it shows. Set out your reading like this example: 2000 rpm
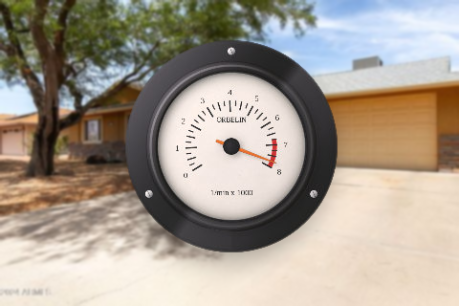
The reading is 7750 rpm
